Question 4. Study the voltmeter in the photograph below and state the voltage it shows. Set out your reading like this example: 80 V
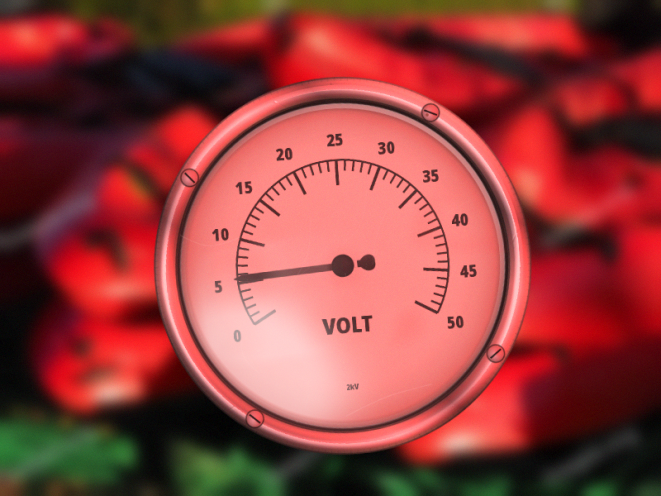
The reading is 5.5 V
